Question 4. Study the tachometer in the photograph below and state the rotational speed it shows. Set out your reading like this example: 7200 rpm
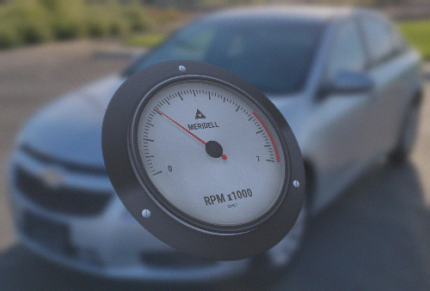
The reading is 2000 rpm
